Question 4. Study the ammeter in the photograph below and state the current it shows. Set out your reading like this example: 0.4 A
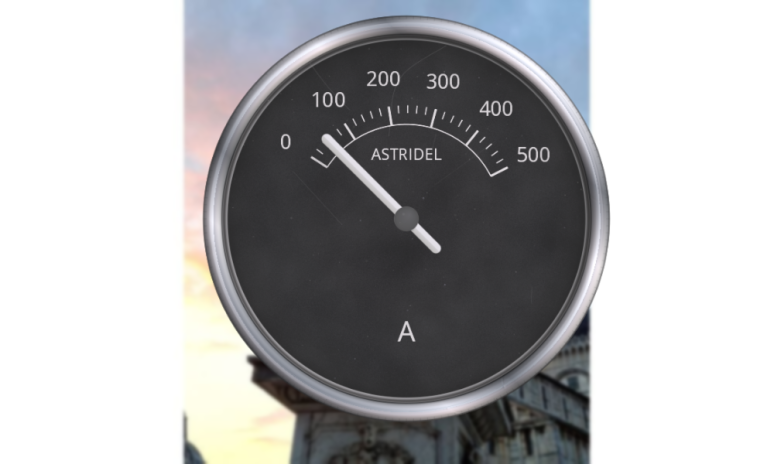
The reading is 50 A
